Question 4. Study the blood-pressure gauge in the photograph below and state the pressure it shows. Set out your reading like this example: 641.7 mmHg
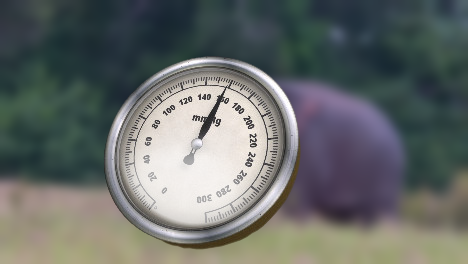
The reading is 160 mmHg
